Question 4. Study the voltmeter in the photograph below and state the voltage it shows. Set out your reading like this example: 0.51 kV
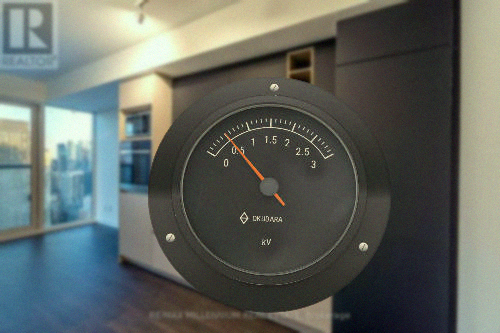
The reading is 0.5 kV
